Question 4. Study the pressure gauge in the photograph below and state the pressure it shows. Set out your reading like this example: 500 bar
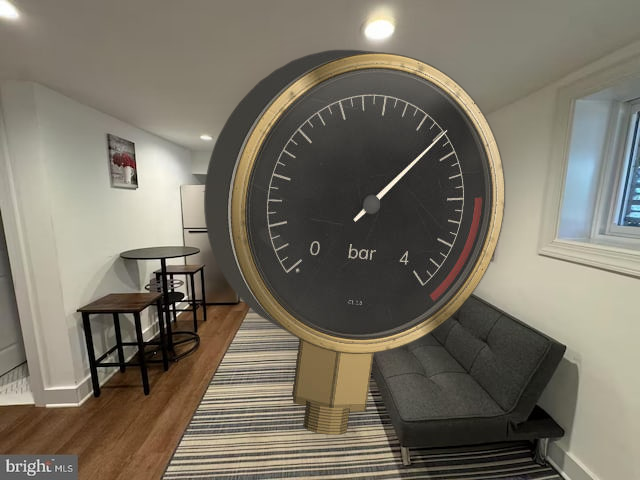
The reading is 2.6 bar
